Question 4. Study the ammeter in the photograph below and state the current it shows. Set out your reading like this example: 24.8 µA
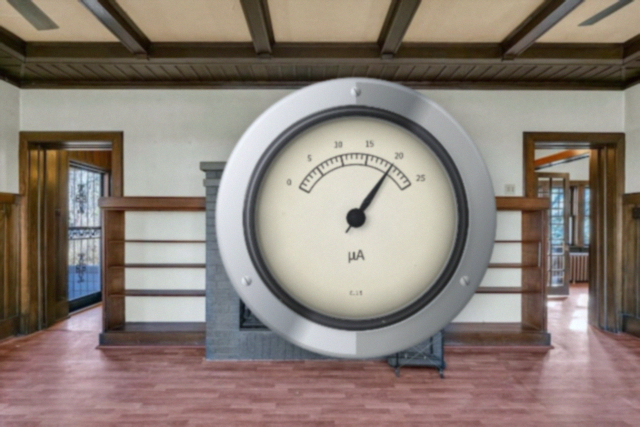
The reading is 20 µA
